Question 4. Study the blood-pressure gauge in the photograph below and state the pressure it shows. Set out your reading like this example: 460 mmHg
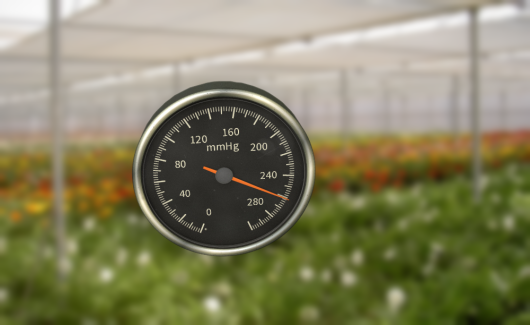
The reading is 260 mmHg
